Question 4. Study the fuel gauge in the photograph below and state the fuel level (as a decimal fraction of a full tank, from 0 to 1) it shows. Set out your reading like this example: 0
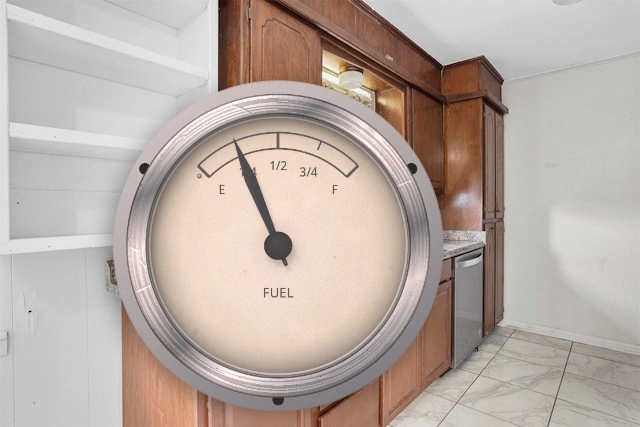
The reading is 0.25
